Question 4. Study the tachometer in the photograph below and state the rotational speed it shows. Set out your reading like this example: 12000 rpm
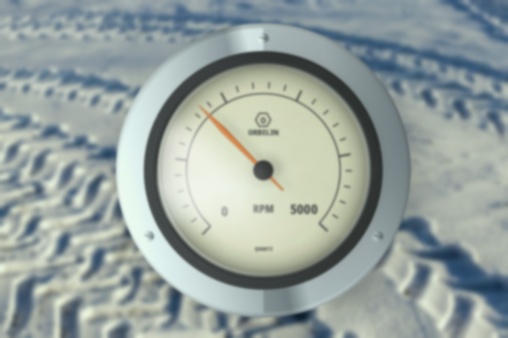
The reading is 1700 rpm
